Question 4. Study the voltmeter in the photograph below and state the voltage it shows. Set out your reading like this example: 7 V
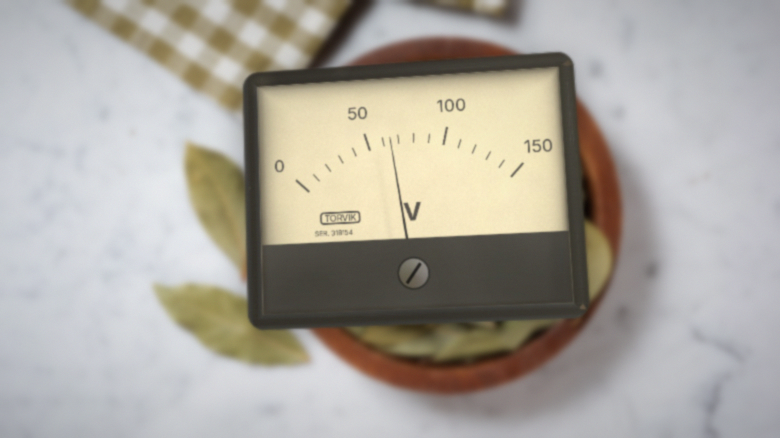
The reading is 65 V
